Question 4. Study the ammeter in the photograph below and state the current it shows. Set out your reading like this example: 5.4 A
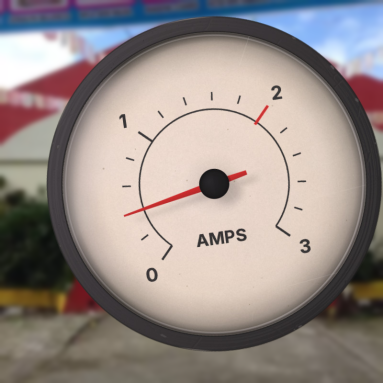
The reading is 0.4 A
